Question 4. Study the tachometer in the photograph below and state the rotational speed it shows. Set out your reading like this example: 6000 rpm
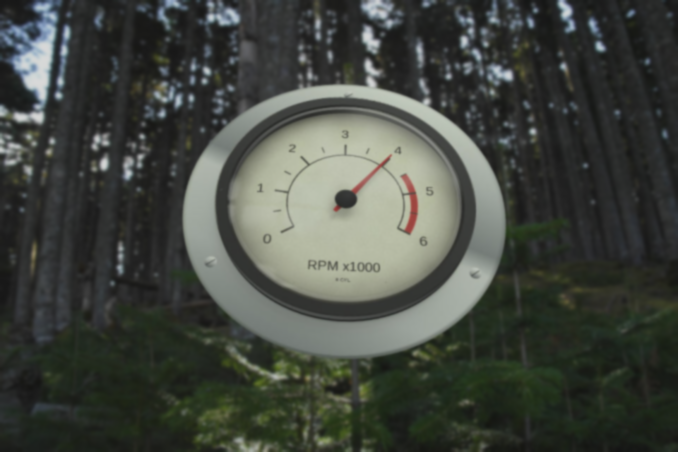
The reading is 4000 rpm
